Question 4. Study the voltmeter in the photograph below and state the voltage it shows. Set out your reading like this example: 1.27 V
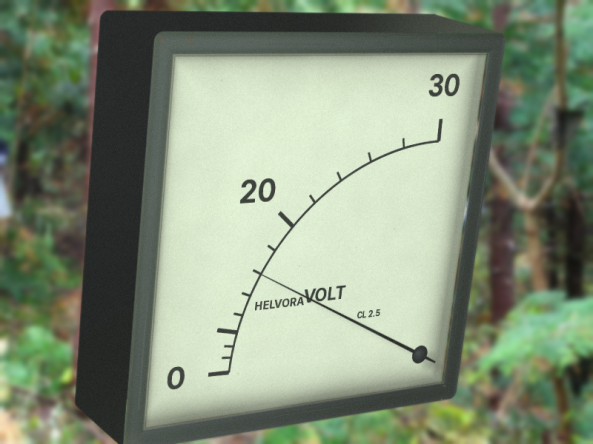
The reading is 16 V
